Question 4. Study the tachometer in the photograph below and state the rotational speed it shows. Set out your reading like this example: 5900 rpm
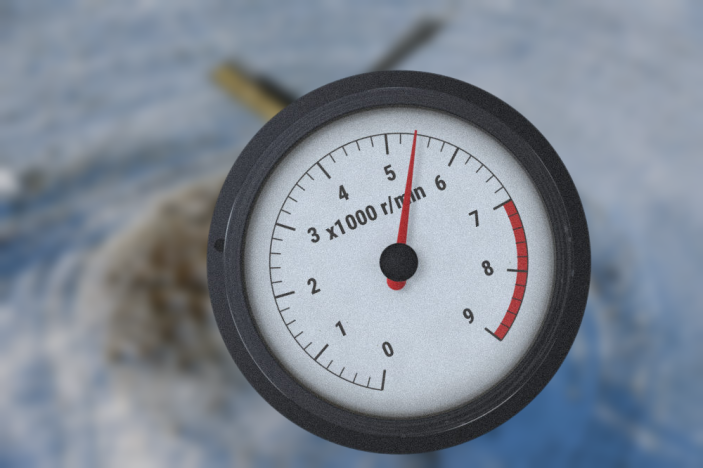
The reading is 5400 rpm
